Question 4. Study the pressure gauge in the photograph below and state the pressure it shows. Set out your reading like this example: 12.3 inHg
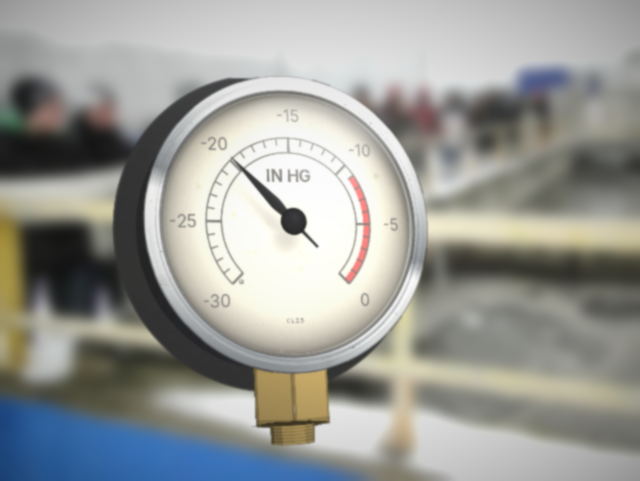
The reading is -20 inHg
